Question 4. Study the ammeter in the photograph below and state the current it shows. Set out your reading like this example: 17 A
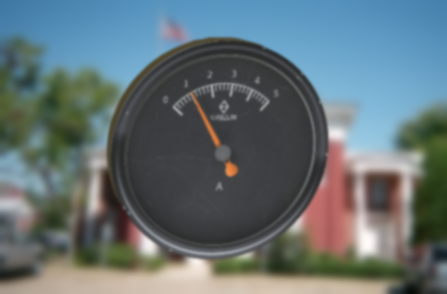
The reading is 1 A
